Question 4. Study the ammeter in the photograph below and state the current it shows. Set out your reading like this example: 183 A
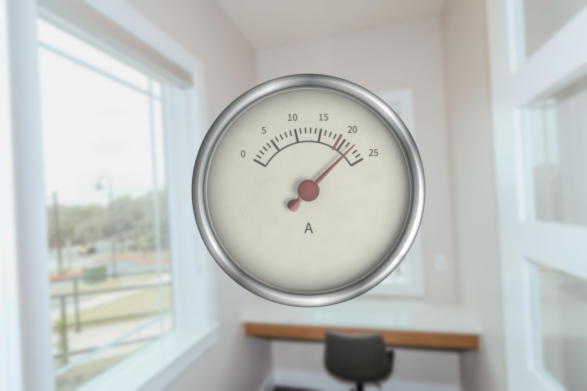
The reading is 22 A
